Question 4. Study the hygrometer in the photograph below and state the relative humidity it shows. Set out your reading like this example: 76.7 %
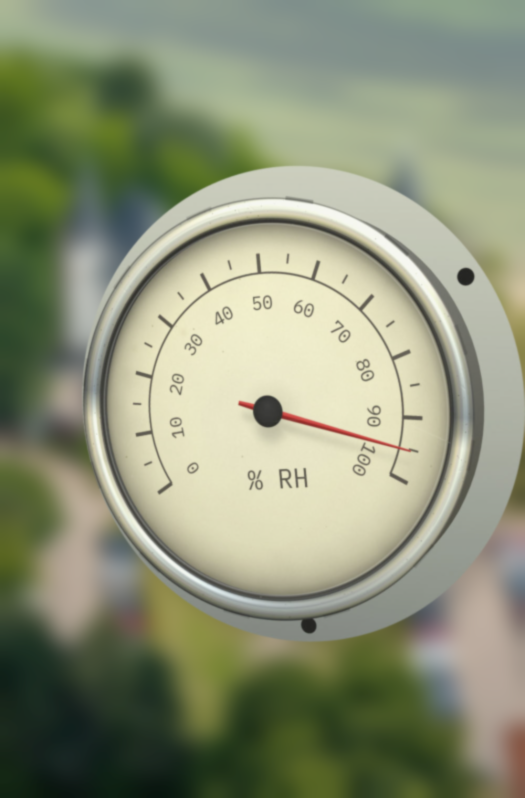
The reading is 95 %
